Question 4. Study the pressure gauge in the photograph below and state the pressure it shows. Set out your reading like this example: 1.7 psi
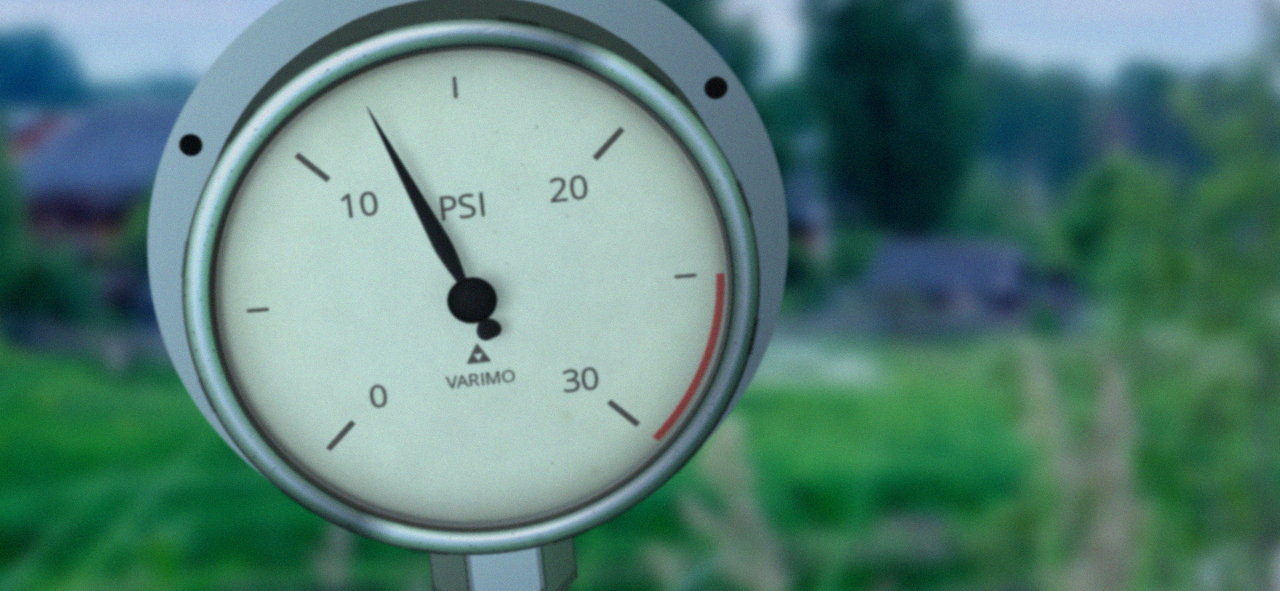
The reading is 12.5 psi
